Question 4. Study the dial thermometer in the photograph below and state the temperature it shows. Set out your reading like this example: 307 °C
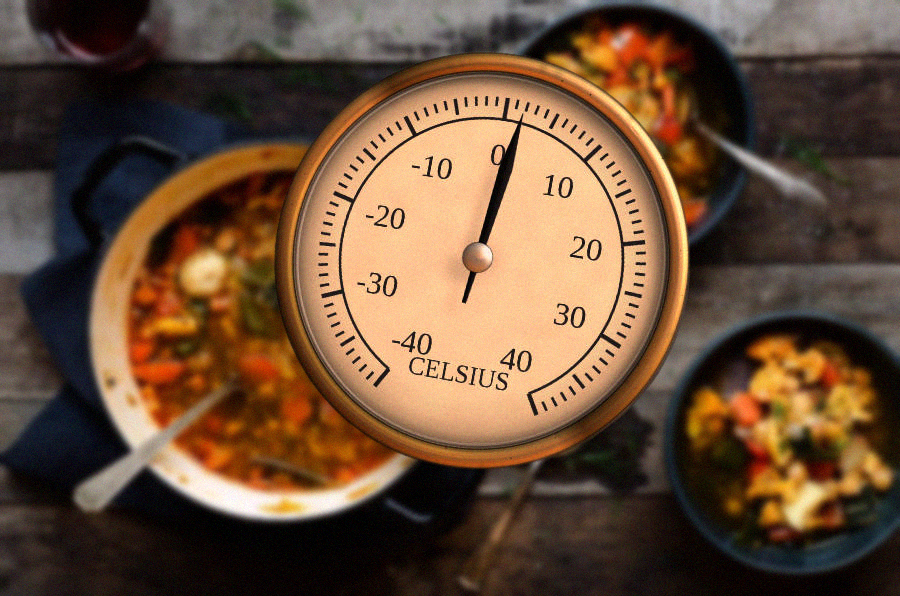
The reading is 2 °C
